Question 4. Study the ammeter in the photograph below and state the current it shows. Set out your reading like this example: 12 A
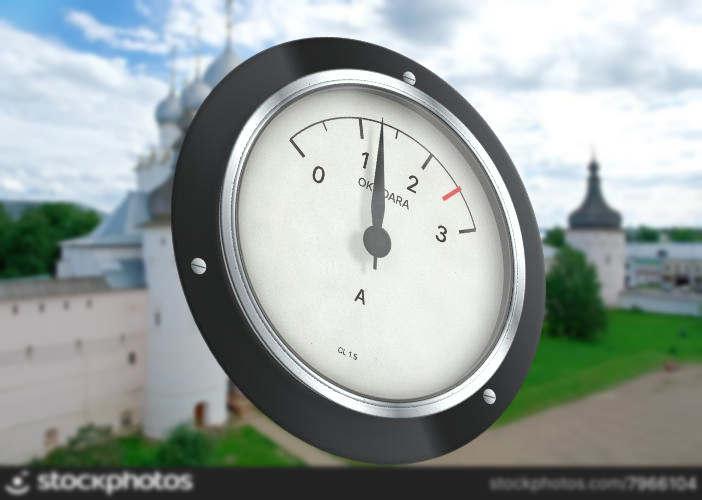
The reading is 1.25 A
